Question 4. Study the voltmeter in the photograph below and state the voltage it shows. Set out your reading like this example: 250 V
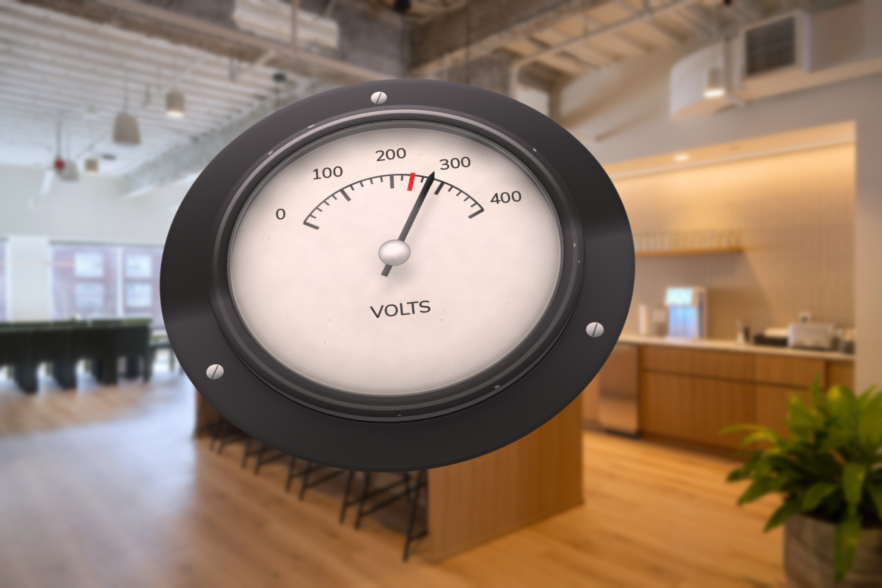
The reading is 280 V
